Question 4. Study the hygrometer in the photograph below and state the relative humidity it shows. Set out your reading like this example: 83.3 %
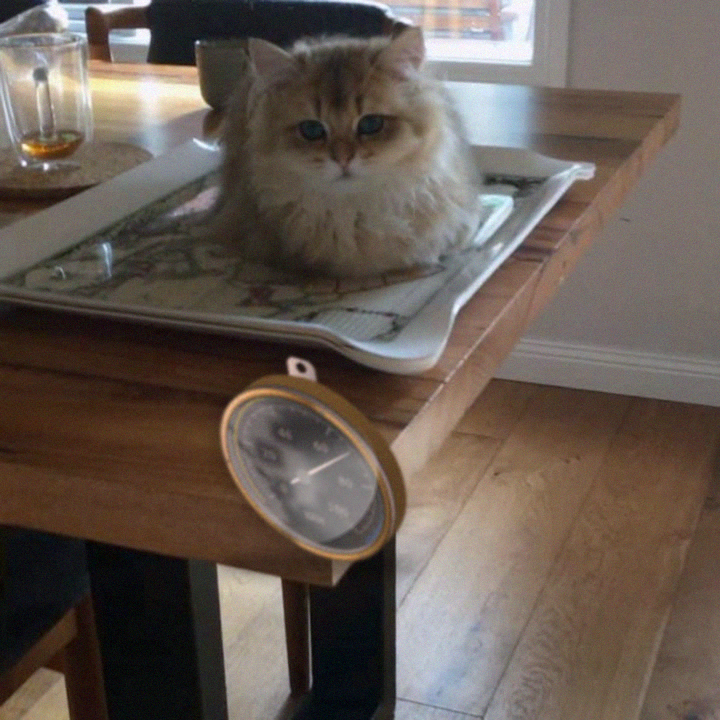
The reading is 68 %
